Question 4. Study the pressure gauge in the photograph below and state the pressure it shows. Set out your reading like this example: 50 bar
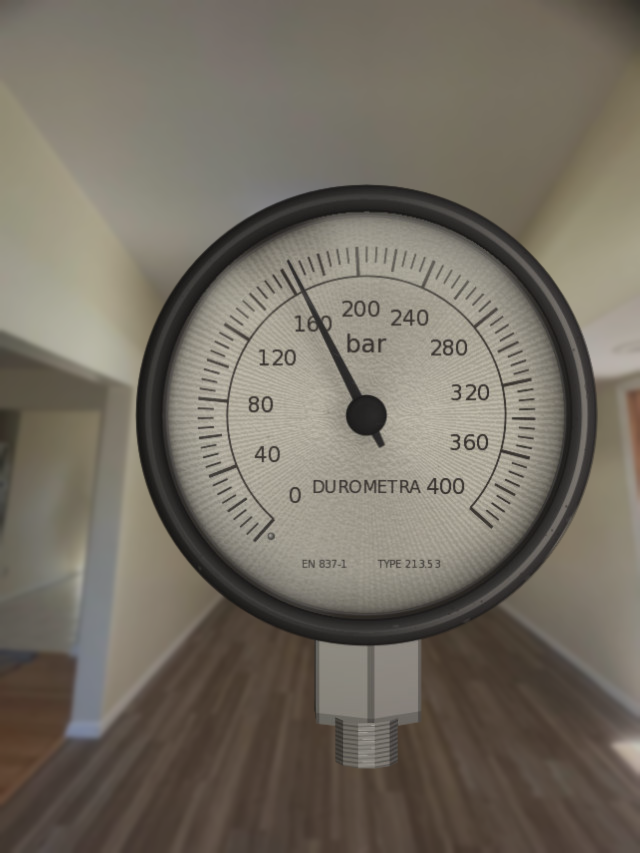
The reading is 165 bar
